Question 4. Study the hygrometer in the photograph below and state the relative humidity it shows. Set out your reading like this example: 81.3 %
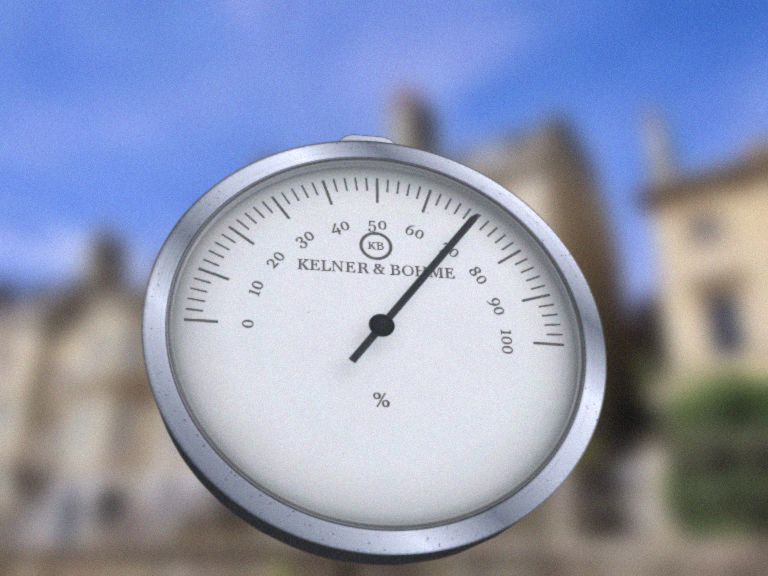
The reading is 70 %
